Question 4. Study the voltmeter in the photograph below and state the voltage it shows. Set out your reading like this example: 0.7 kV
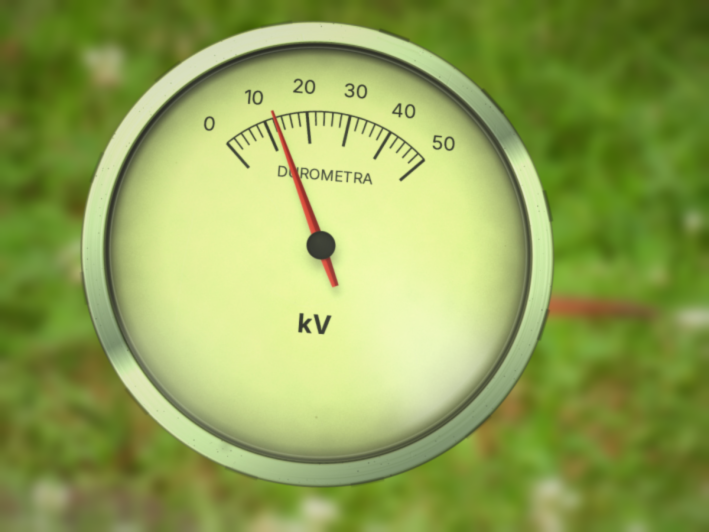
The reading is 12 kV
